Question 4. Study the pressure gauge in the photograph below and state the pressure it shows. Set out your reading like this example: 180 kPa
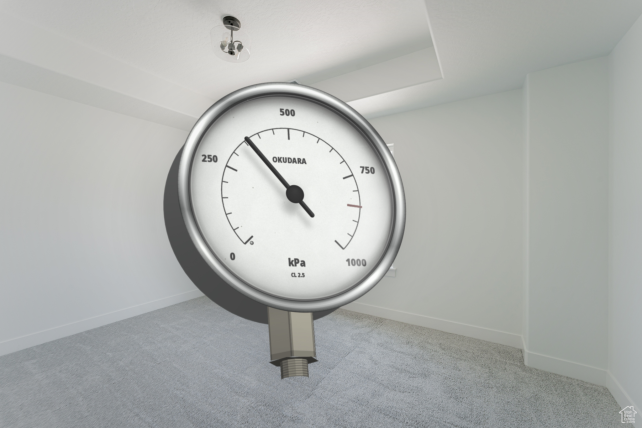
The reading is 350 kPa
